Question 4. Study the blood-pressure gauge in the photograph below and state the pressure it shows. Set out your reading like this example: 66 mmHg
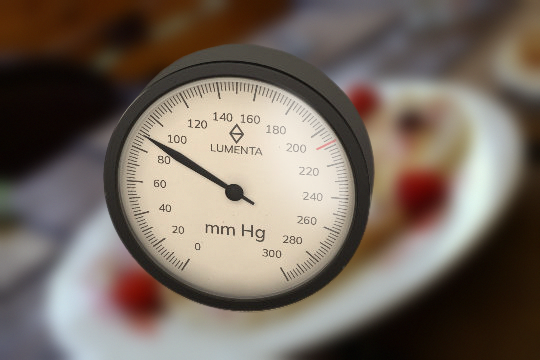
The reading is 90 mmHg
